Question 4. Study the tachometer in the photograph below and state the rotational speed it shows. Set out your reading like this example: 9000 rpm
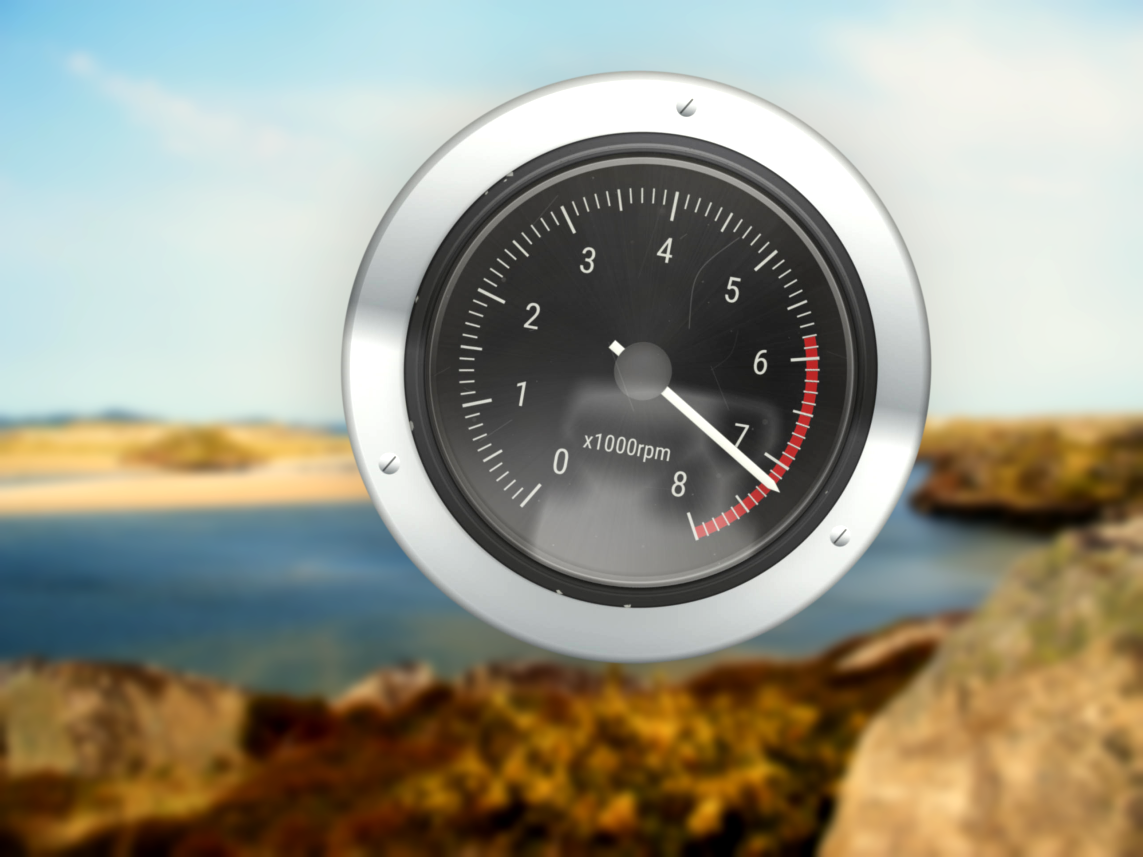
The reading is 7200 rpm
